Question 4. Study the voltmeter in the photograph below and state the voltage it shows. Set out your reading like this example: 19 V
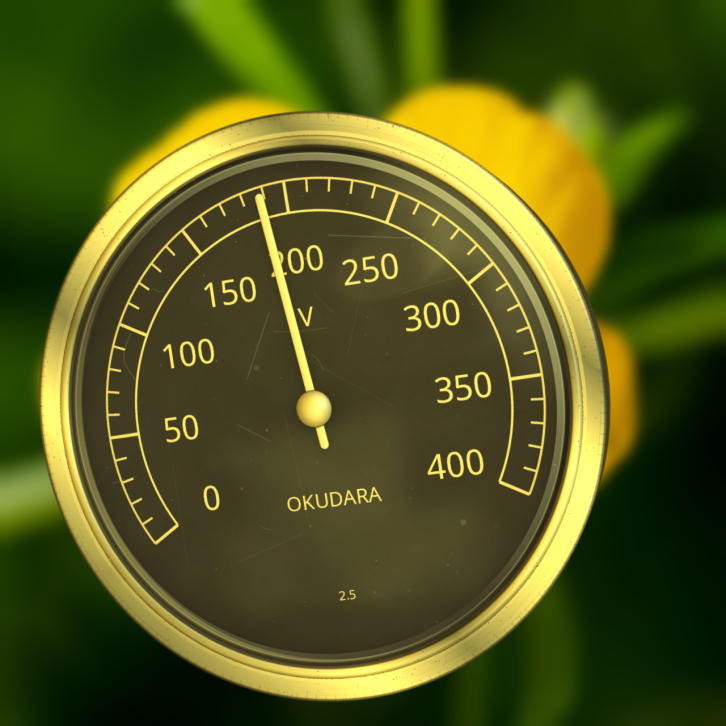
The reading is 190 V
